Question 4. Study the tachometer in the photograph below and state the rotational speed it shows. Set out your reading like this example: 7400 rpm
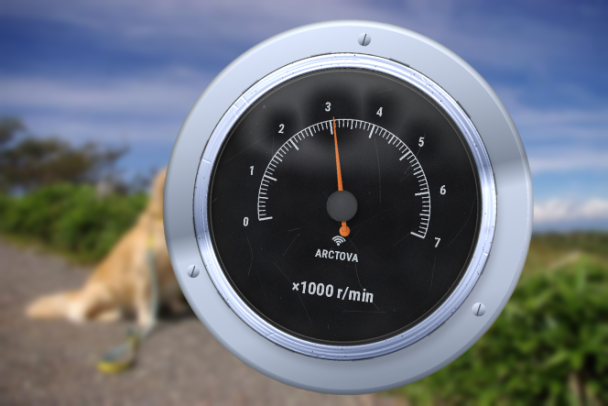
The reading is 3100 rpm
